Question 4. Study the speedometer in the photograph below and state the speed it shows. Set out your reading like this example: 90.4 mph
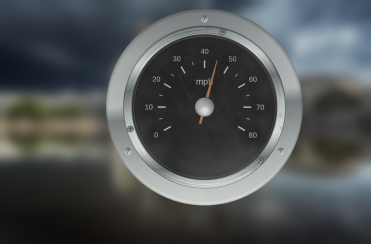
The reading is 45 mph
